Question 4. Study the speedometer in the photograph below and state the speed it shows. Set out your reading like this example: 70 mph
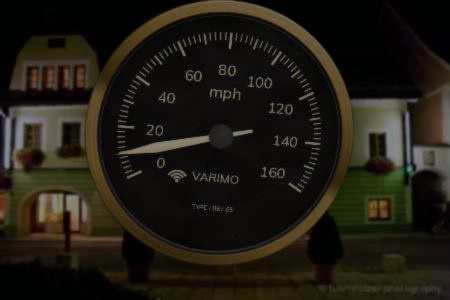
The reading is 10 mph
